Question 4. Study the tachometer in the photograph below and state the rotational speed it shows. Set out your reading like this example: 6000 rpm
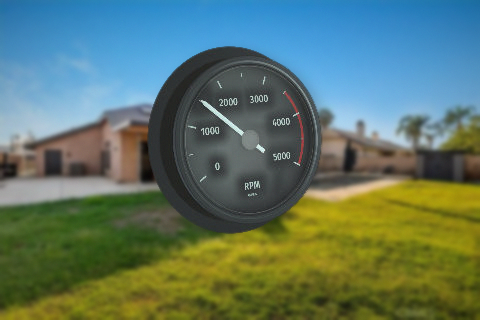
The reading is 1500 rpm
